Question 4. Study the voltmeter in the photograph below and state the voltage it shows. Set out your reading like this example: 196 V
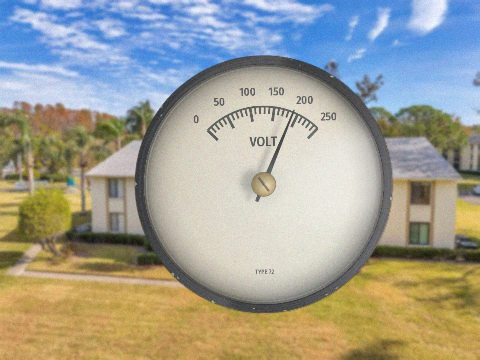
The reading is 190 V
